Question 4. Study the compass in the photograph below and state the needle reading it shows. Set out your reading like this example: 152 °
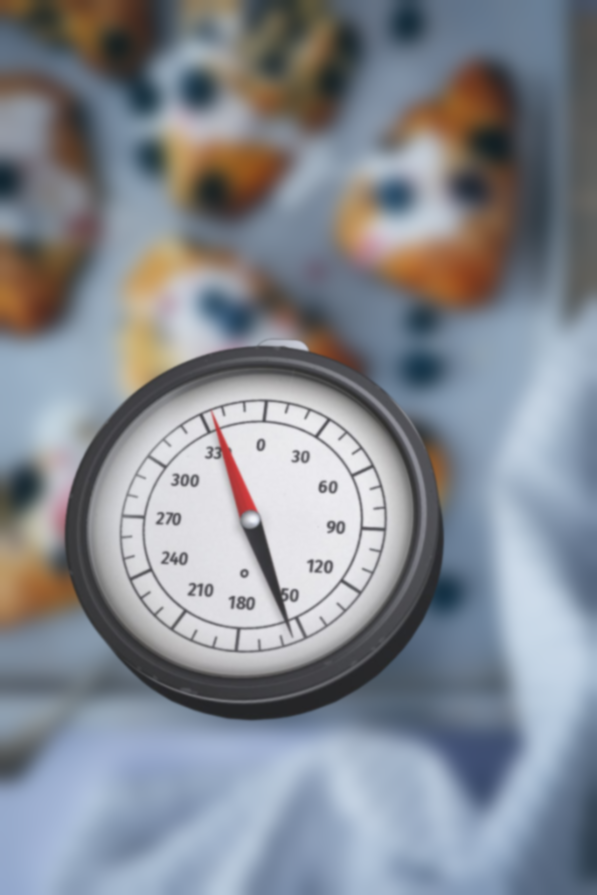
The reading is 335 °
